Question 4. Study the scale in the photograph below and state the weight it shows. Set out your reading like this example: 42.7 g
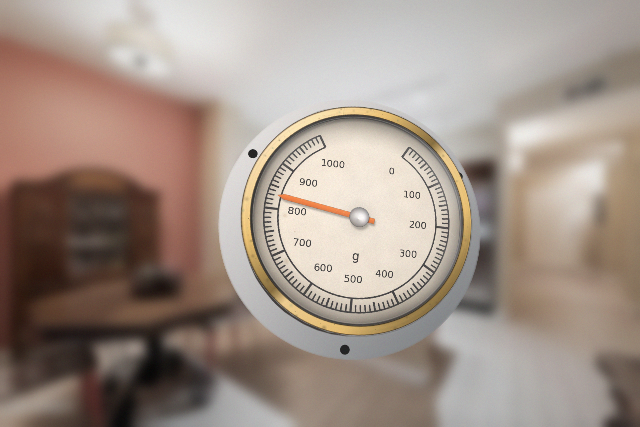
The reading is 830 g
